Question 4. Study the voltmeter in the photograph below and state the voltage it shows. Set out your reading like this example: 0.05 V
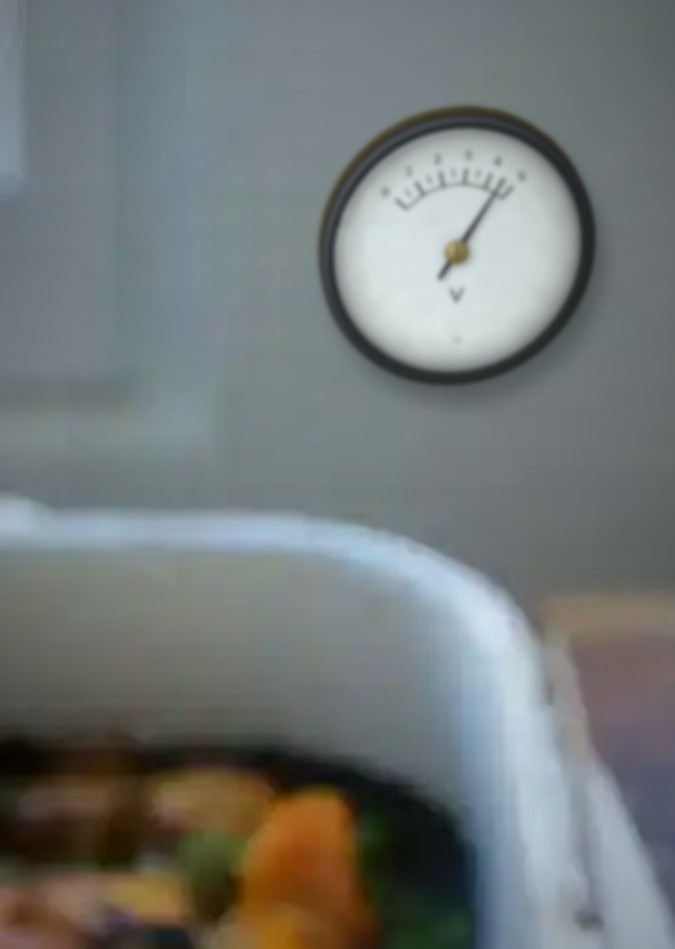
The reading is 4.5 V
